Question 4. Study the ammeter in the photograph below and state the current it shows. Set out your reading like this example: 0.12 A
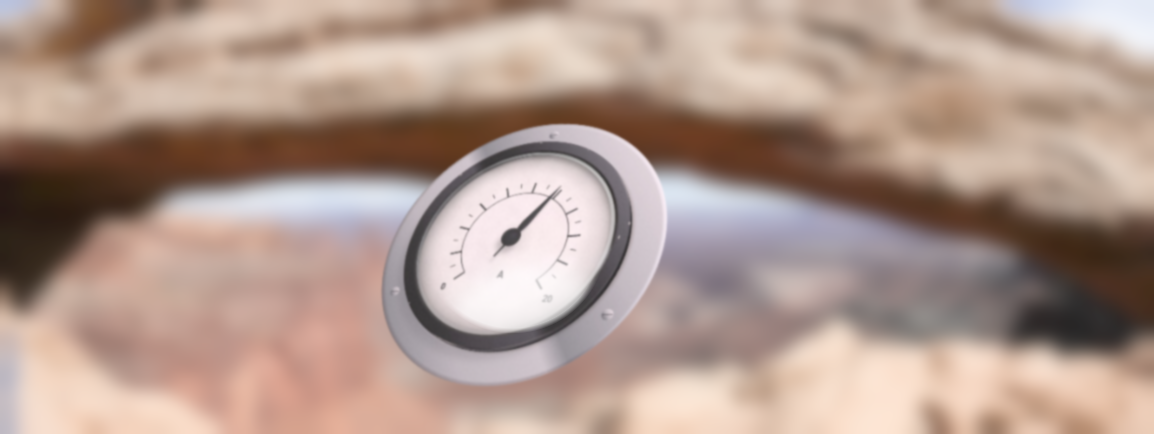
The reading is 12 A
